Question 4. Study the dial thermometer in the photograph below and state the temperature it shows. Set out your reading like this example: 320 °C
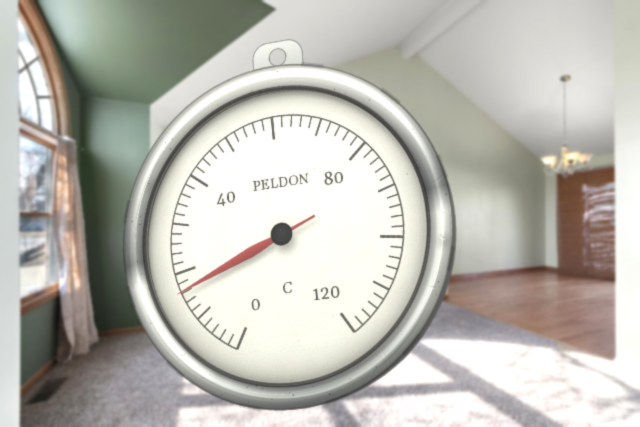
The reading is 16 °C
